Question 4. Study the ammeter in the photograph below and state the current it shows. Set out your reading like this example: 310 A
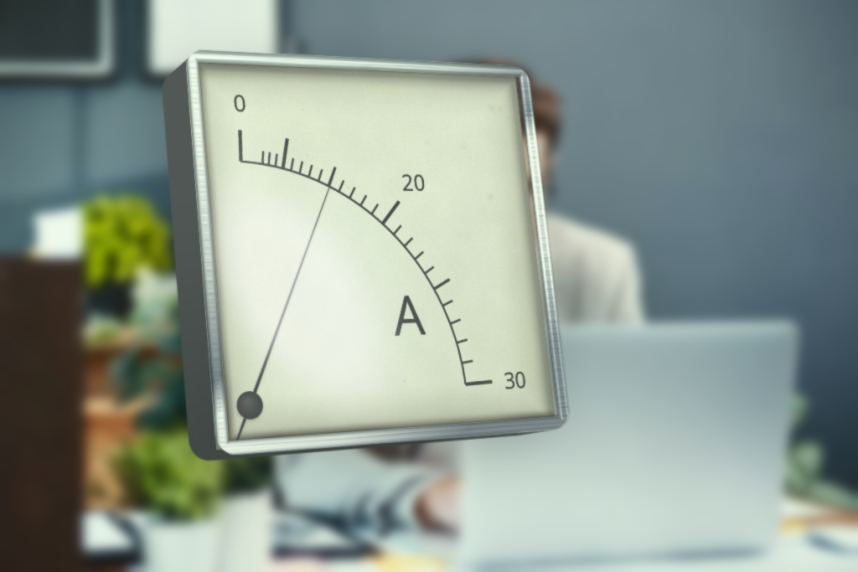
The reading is 15 A
